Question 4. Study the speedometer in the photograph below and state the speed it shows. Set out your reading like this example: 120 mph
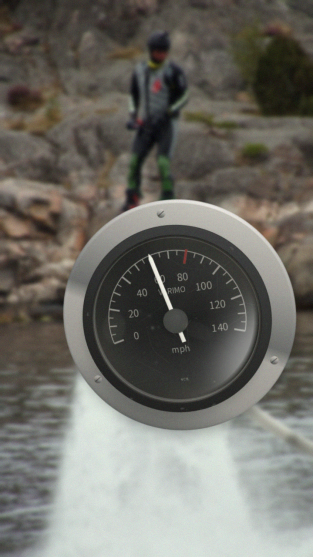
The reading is 60 mph
